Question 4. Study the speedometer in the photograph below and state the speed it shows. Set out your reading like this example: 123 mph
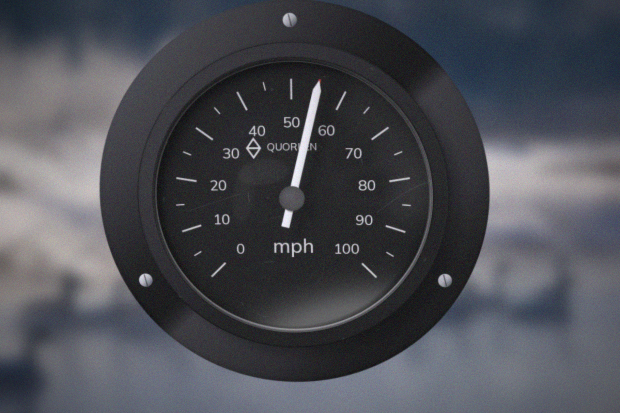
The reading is 55 mph
